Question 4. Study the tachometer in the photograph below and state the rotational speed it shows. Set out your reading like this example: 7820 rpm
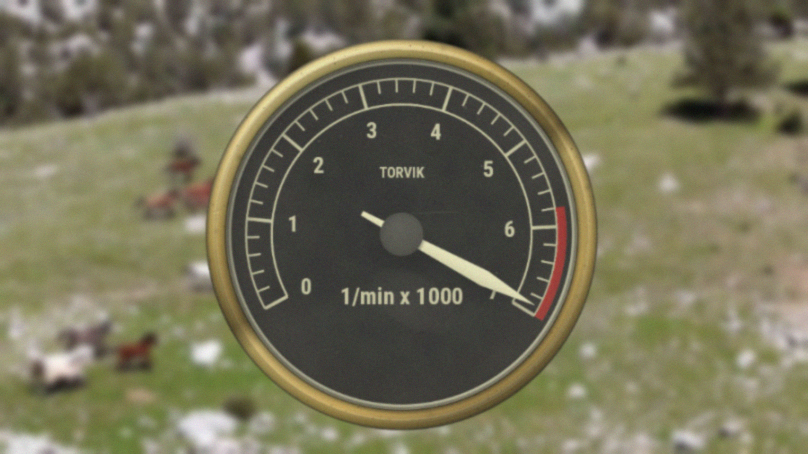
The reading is 6900 rpm
